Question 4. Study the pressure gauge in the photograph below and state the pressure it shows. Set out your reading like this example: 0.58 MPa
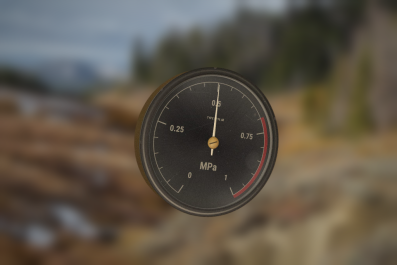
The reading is 0.5 MPa
